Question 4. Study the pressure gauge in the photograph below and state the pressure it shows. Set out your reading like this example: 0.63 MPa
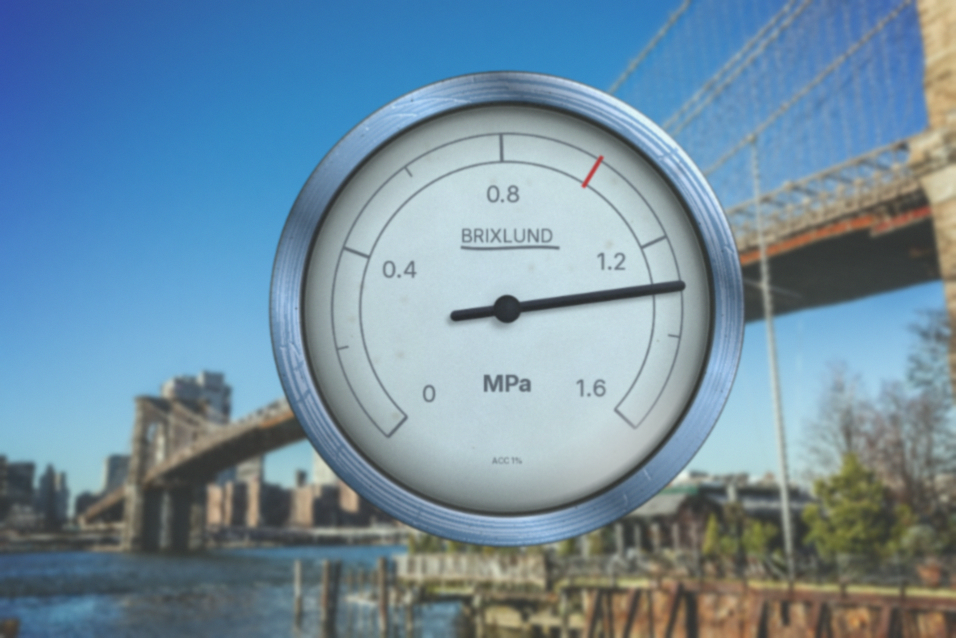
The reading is 1.3 MPa
